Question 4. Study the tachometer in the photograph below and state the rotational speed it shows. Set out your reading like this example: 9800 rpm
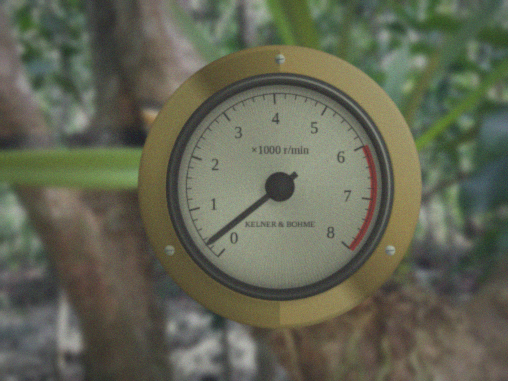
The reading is 300 rpm
